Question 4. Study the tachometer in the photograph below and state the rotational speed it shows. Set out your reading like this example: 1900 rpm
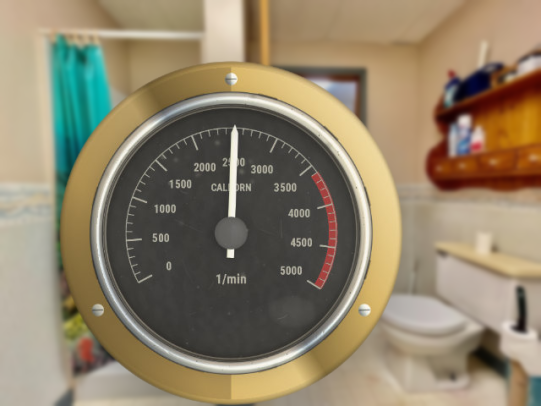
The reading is 2500 rpm
